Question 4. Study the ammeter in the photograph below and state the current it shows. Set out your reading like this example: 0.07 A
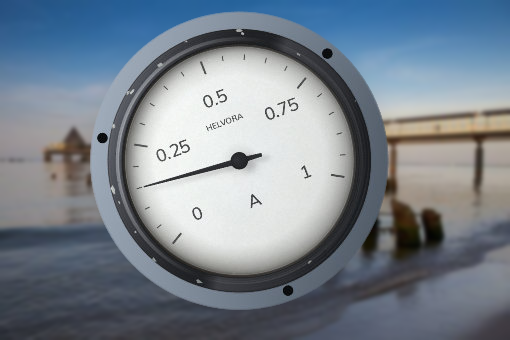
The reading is 0.15 A
